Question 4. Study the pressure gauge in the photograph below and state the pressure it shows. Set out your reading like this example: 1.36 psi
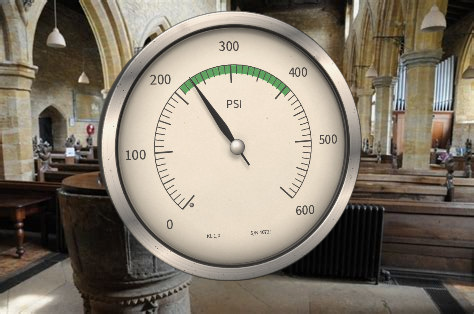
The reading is 230 psi
